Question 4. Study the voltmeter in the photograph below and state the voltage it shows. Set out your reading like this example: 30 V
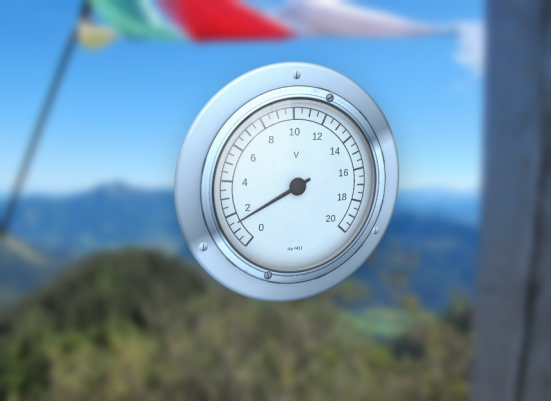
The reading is 1.5 V
